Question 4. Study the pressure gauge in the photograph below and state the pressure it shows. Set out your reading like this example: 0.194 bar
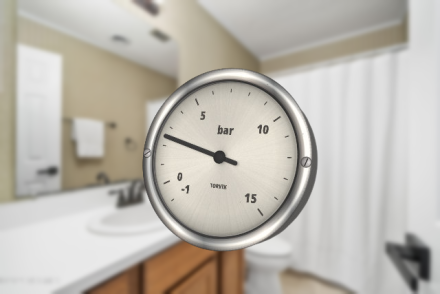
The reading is 2.5 bar
